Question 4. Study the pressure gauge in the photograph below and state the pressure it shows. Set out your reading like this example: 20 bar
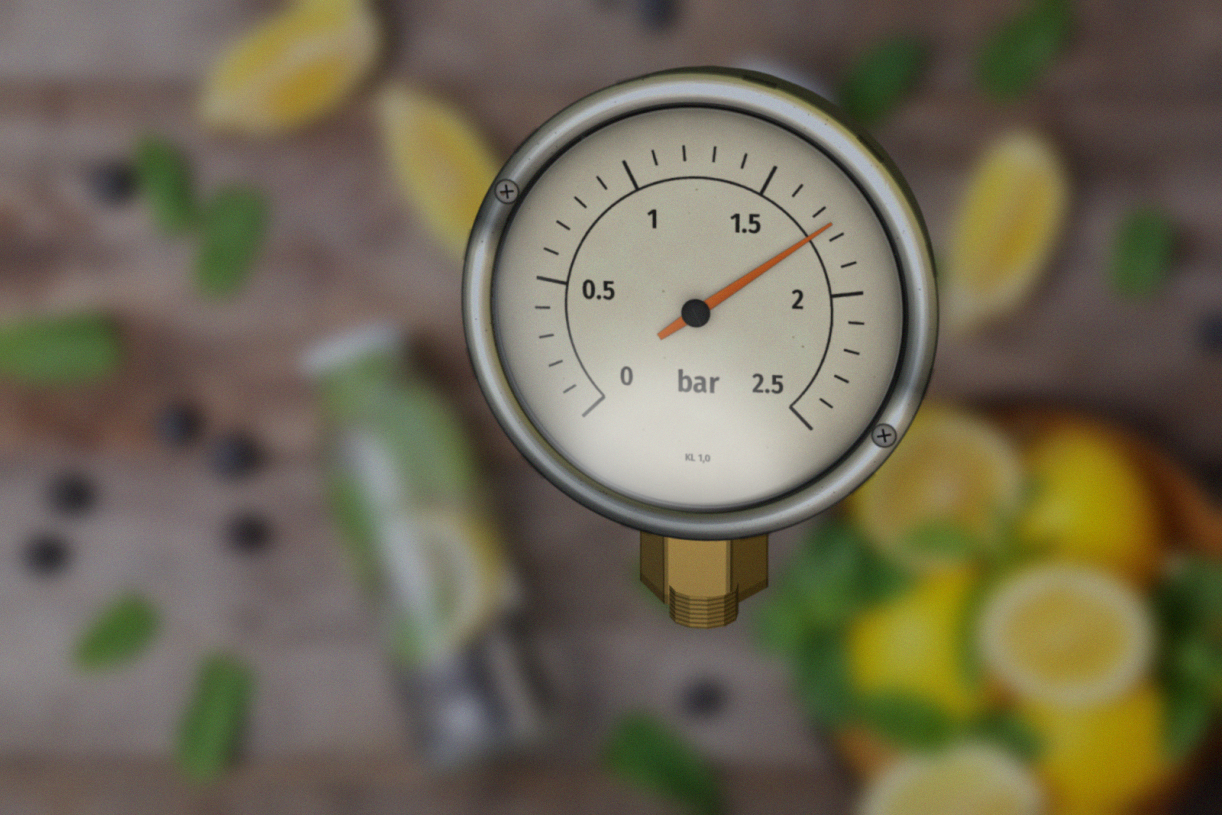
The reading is 1.75 bar
